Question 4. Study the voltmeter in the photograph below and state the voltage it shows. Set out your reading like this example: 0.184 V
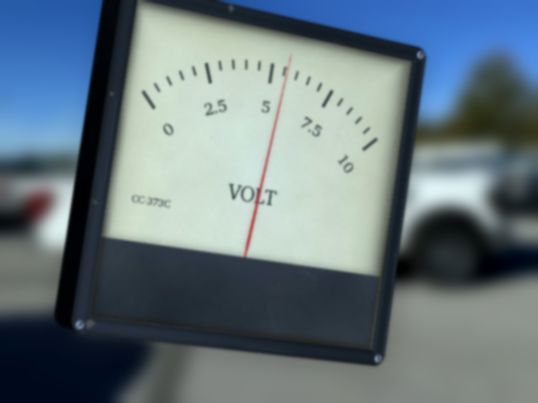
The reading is 5.5 V
